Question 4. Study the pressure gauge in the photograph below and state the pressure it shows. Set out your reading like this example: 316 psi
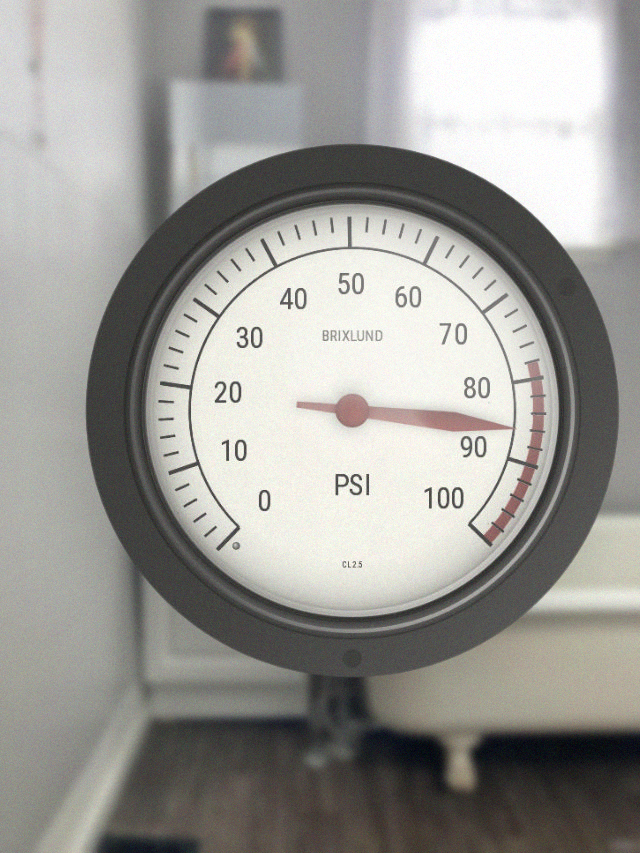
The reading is 86 psi
